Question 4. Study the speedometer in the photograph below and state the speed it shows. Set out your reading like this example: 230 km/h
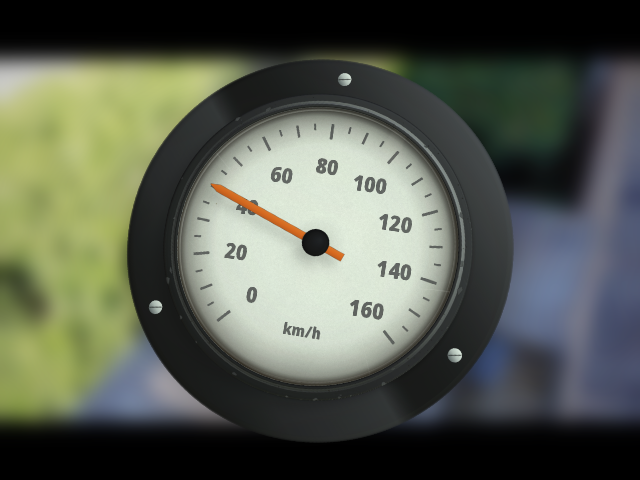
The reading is 40 km/h
